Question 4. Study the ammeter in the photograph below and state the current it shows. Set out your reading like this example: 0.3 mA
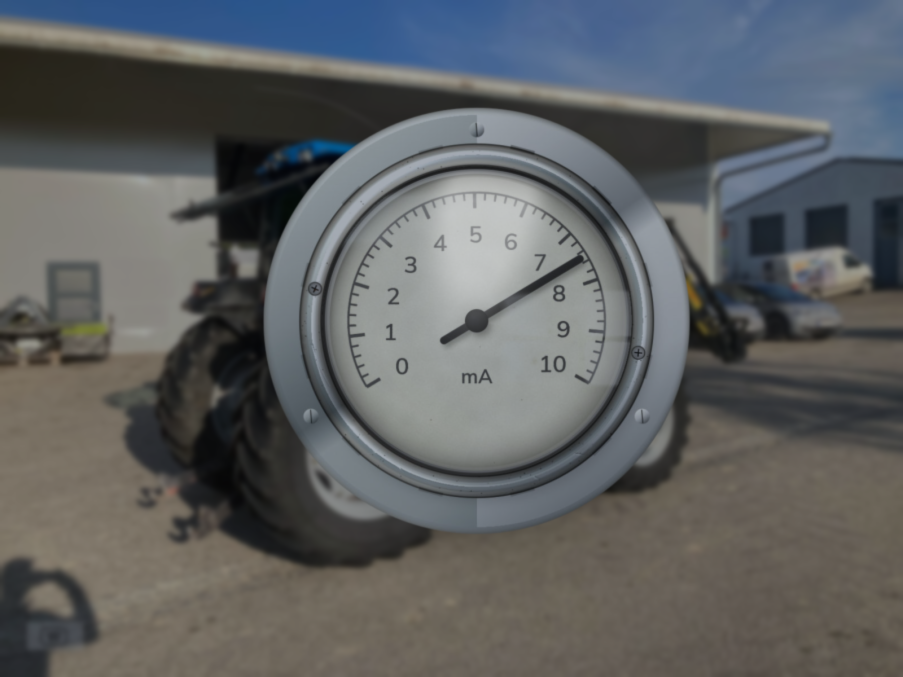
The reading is 7.5 mA
